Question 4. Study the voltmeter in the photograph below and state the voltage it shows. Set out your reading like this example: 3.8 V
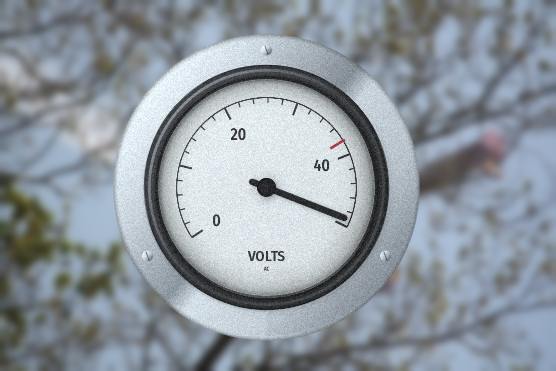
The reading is 49 V
